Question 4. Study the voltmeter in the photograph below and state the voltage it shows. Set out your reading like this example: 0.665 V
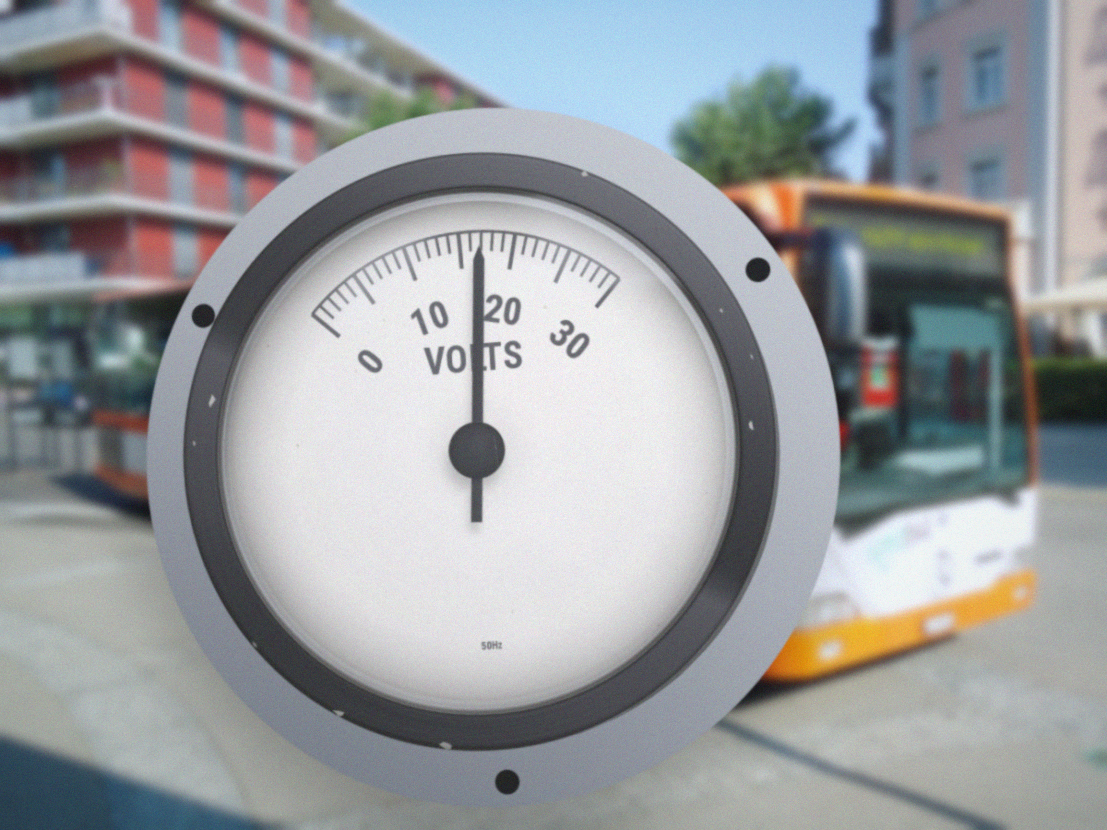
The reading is 17 V
